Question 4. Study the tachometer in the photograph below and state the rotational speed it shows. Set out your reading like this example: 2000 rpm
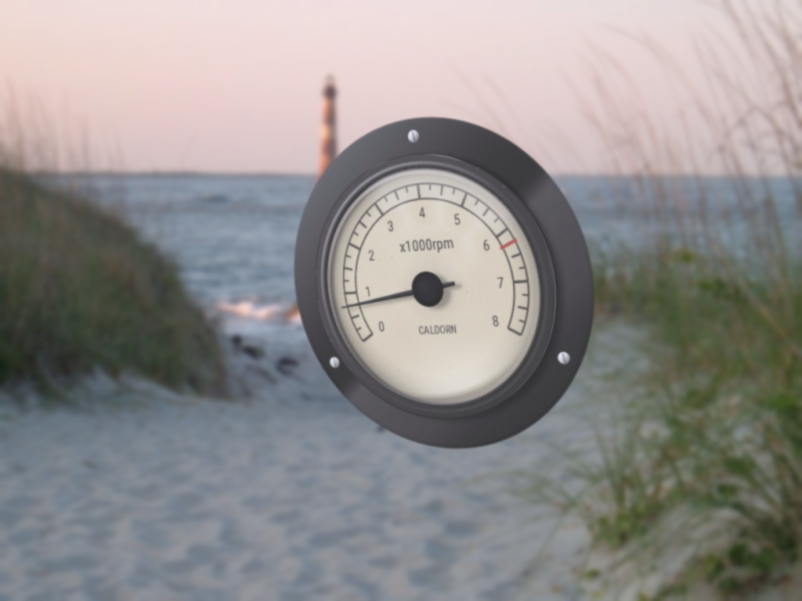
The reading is 750 rpm
